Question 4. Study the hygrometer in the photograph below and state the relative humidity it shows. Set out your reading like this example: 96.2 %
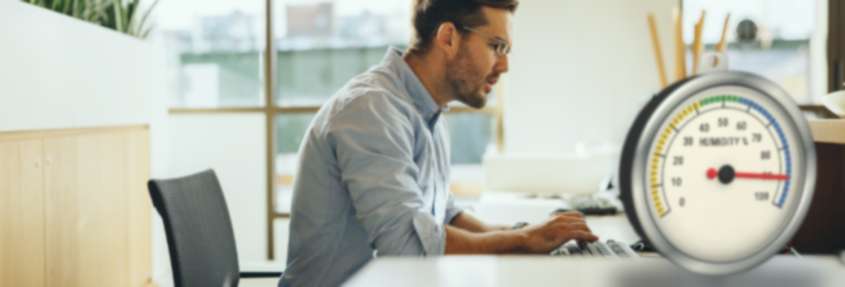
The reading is 90 %
